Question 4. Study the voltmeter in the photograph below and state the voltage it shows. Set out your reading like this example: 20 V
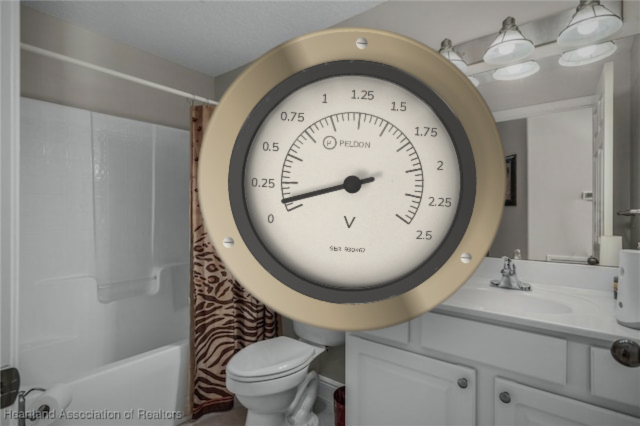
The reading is 0.1 V
